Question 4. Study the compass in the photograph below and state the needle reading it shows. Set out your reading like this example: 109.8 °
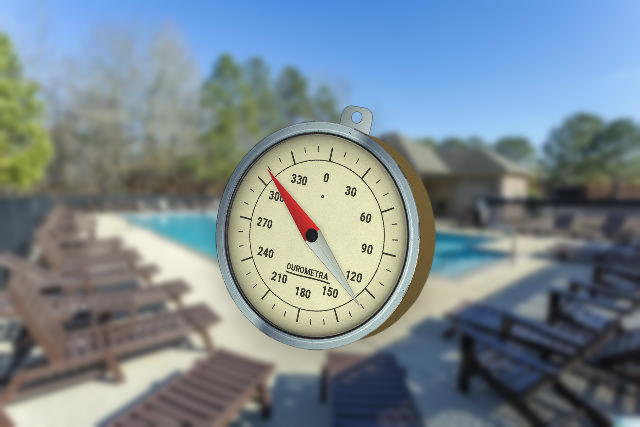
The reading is 310 °
